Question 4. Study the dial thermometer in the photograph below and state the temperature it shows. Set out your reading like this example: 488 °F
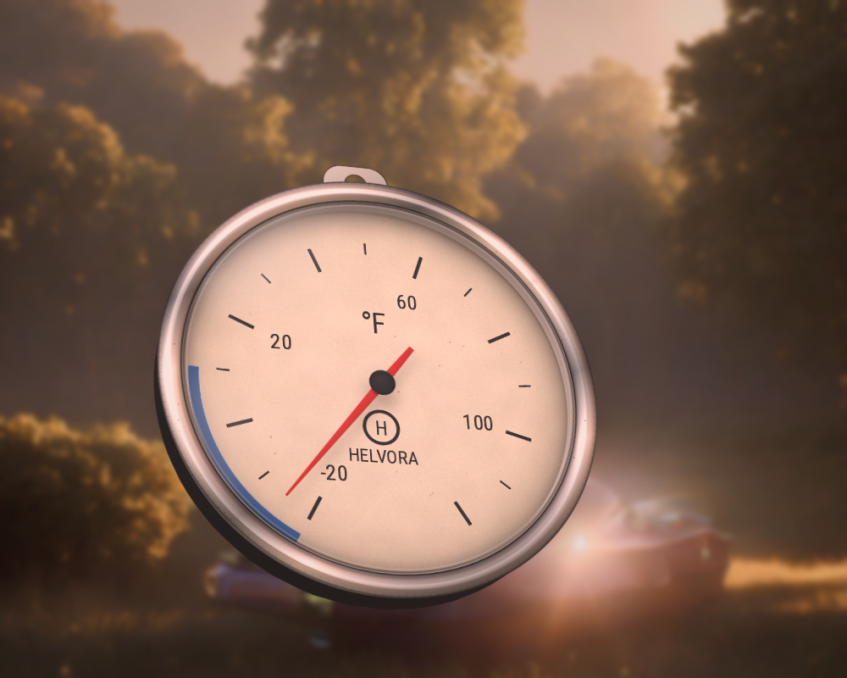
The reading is -15 °F
